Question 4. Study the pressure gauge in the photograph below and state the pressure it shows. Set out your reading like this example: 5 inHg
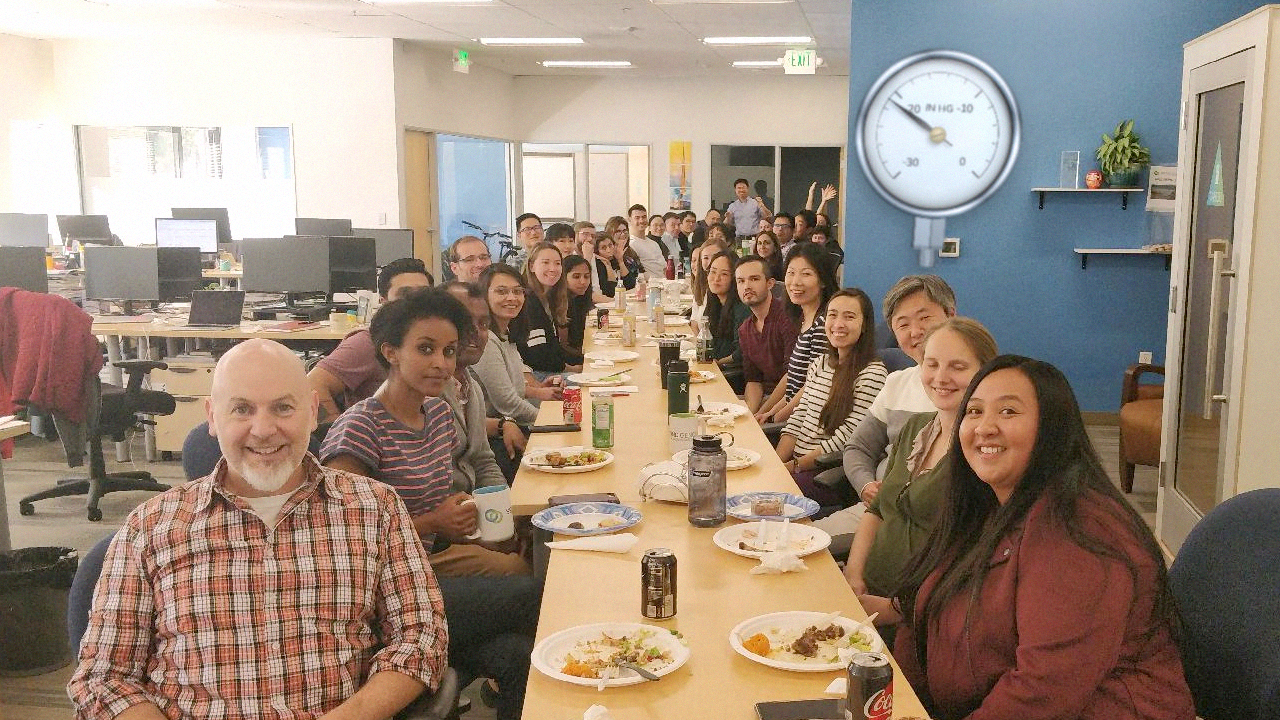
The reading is -21 inHg
